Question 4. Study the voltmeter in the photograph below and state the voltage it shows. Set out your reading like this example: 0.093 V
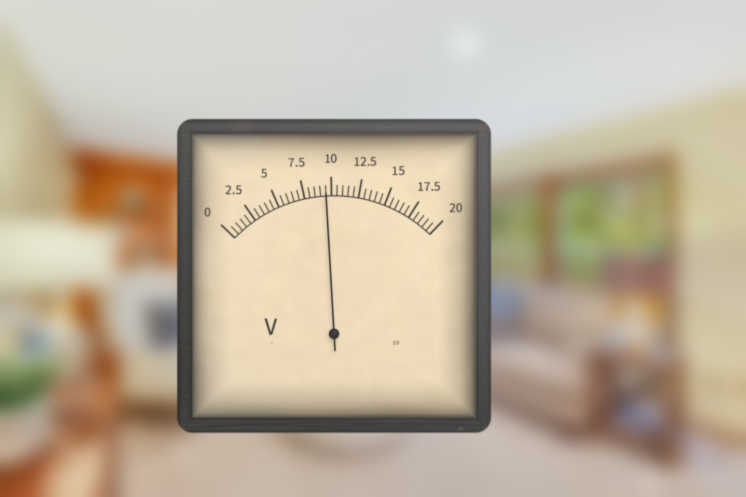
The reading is 9.5 V
